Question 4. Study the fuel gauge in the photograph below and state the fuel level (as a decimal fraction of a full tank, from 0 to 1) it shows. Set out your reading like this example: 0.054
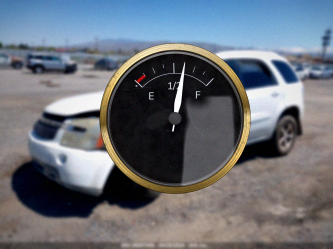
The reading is 0.625
